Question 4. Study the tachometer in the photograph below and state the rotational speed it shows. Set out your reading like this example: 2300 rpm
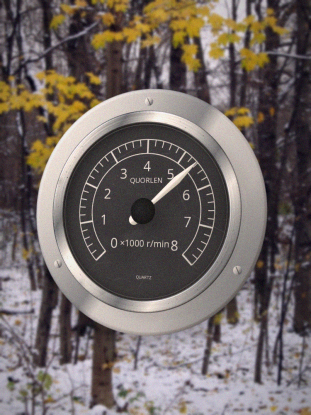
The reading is 5400 rpm
